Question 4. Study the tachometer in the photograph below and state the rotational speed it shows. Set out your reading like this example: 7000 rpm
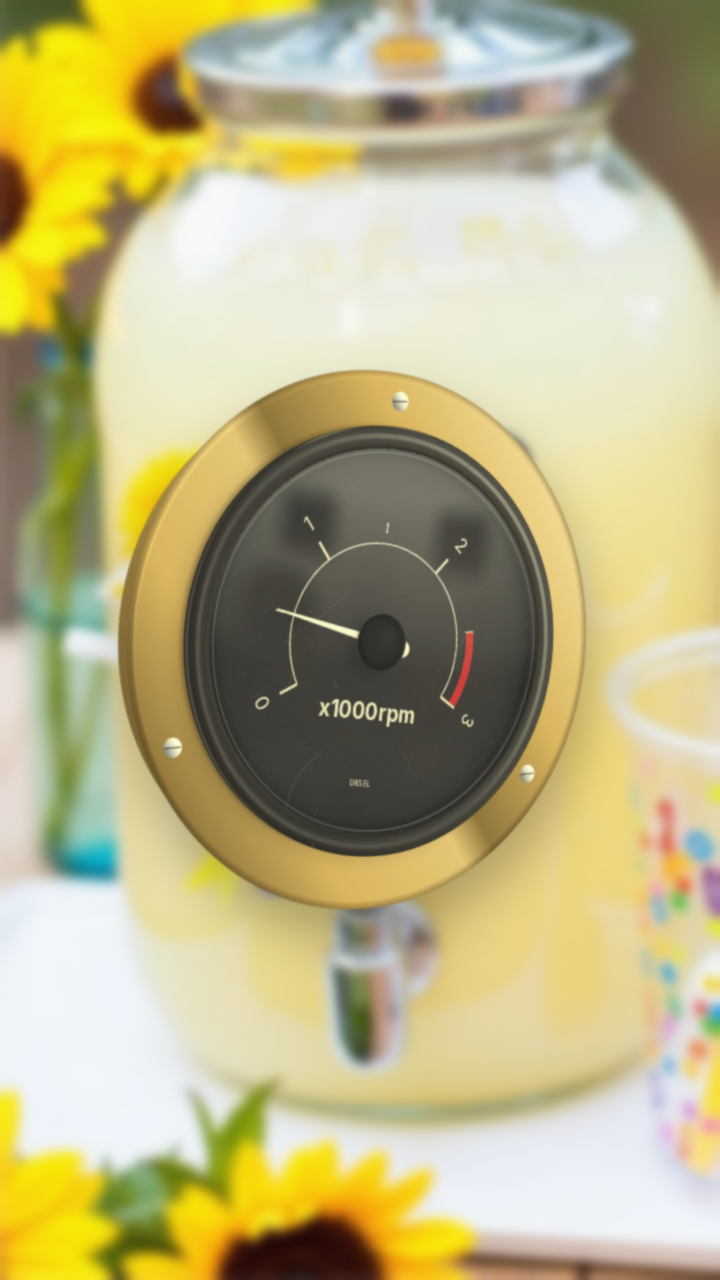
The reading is 500 rpm
